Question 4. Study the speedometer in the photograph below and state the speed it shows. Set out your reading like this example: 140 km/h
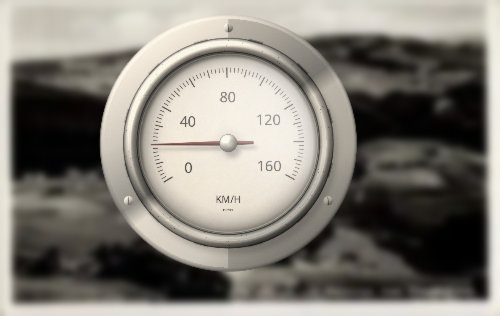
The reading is 20 km/h
